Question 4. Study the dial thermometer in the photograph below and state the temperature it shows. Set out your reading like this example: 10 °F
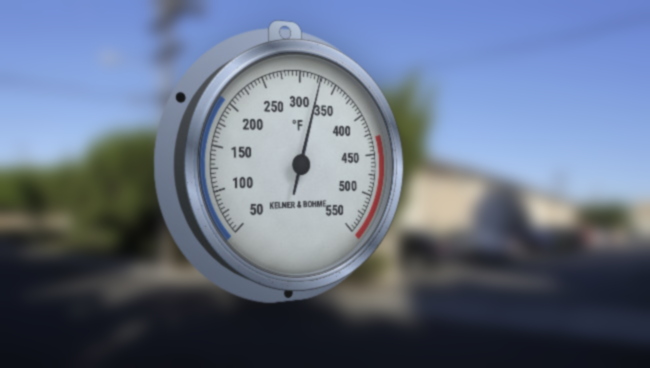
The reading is 325 °F
